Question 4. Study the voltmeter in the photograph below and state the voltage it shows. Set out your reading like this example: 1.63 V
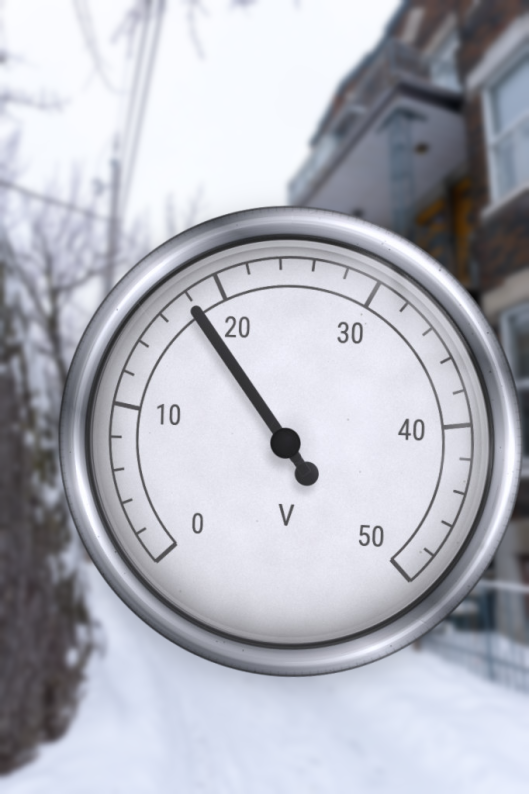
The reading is 18 V
